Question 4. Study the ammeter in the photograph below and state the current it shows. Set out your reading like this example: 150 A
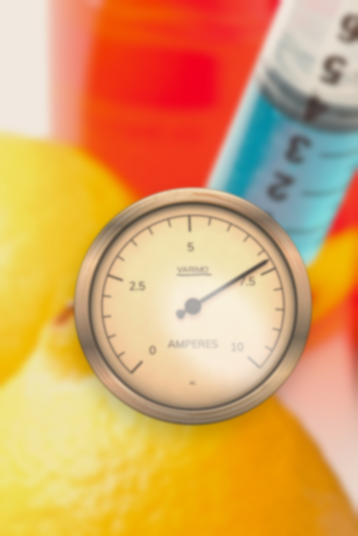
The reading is 7.25 A
